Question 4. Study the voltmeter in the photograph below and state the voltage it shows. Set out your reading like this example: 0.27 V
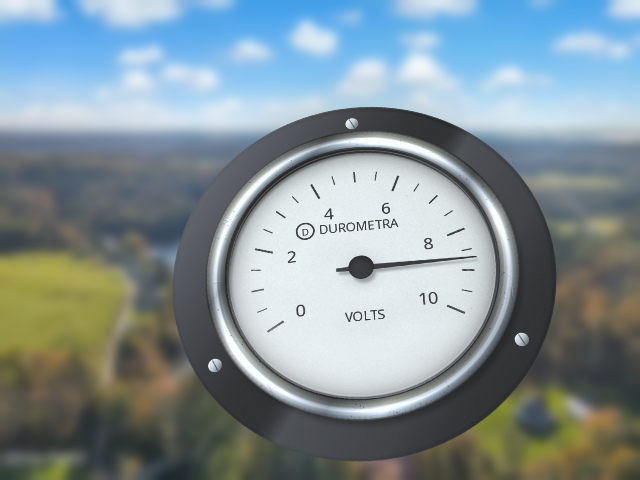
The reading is 8.75 V
